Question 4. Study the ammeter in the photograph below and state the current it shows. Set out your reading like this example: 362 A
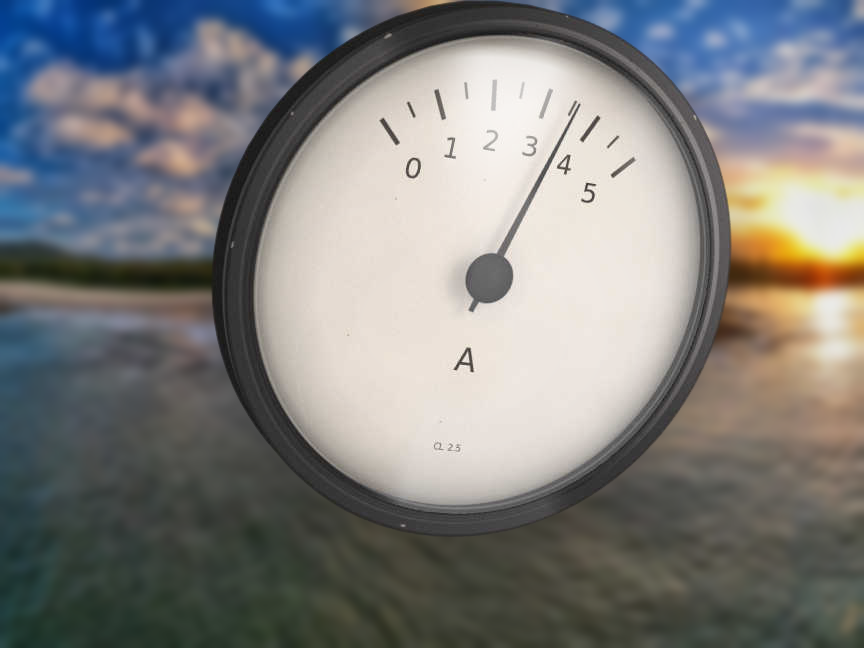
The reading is 3.5 A
